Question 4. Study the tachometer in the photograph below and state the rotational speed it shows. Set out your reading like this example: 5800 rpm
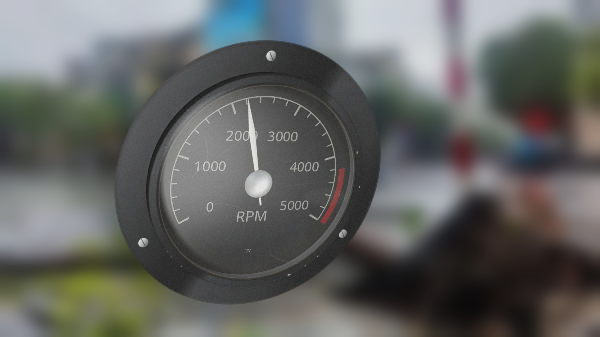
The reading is 2200 rpm
